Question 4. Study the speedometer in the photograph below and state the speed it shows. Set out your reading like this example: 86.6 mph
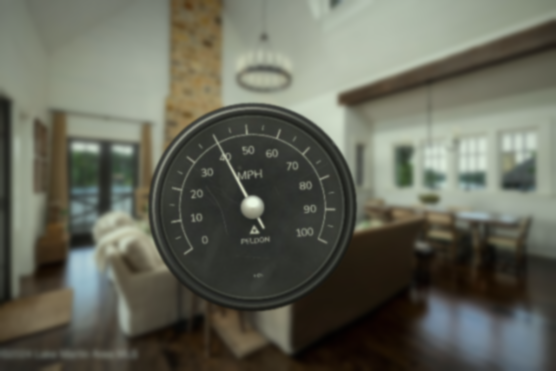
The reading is 40 mph
